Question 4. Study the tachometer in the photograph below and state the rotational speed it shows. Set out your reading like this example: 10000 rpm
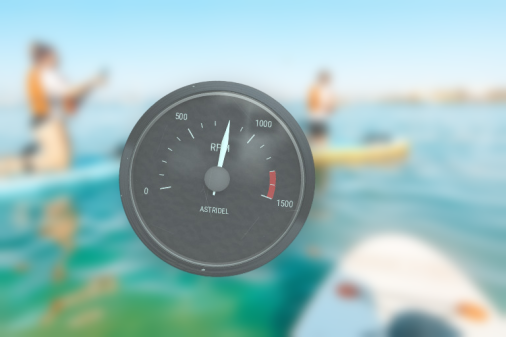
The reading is 800 rpm
